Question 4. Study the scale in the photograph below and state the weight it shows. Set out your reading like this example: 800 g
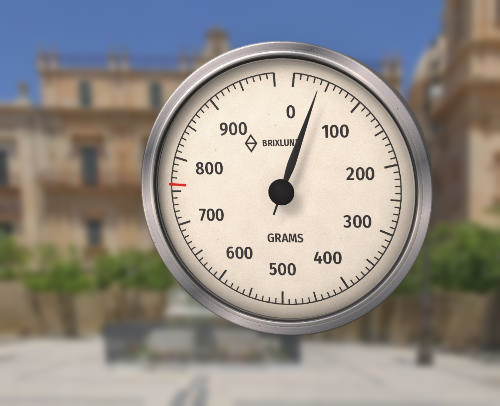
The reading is 40 g
